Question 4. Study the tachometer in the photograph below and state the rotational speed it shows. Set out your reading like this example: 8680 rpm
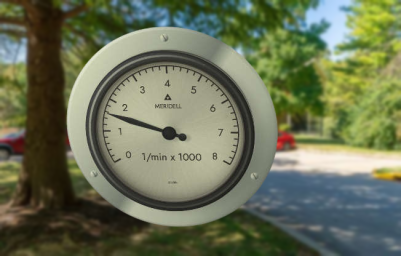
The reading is 1600 rpm
